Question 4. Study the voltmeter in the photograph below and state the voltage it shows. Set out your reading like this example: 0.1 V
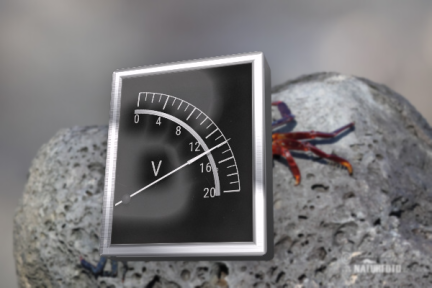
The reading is 14 V
